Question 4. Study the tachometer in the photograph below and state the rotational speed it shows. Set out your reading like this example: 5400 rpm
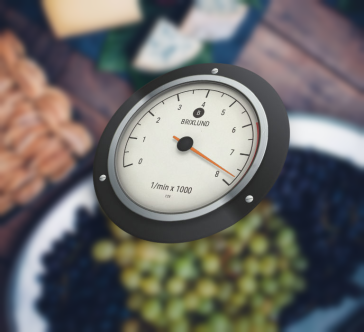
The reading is 7750 rpm
